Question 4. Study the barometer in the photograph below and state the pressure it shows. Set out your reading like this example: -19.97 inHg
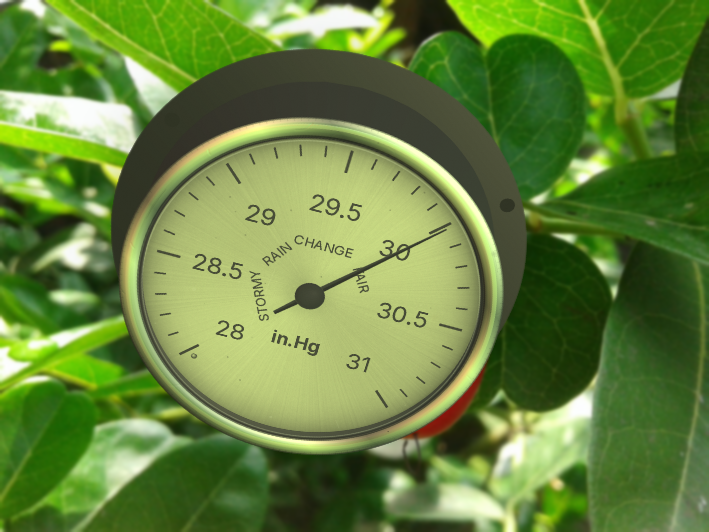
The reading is 30 inHg
